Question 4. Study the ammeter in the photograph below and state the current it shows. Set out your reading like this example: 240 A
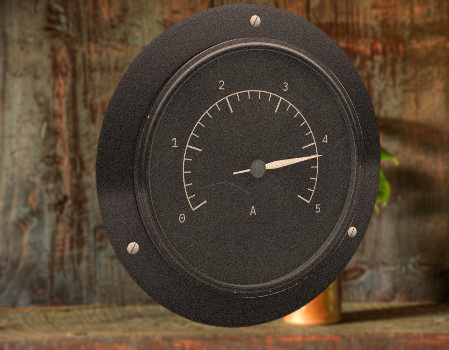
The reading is 4.2 A
